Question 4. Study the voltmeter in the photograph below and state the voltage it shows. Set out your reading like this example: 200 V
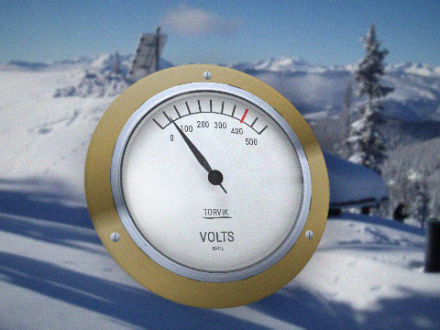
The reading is 50 V
